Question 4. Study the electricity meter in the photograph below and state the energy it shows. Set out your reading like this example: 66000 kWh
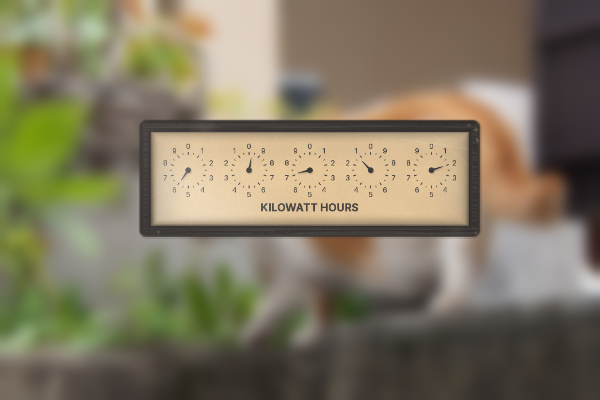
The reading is 59712 kWh
